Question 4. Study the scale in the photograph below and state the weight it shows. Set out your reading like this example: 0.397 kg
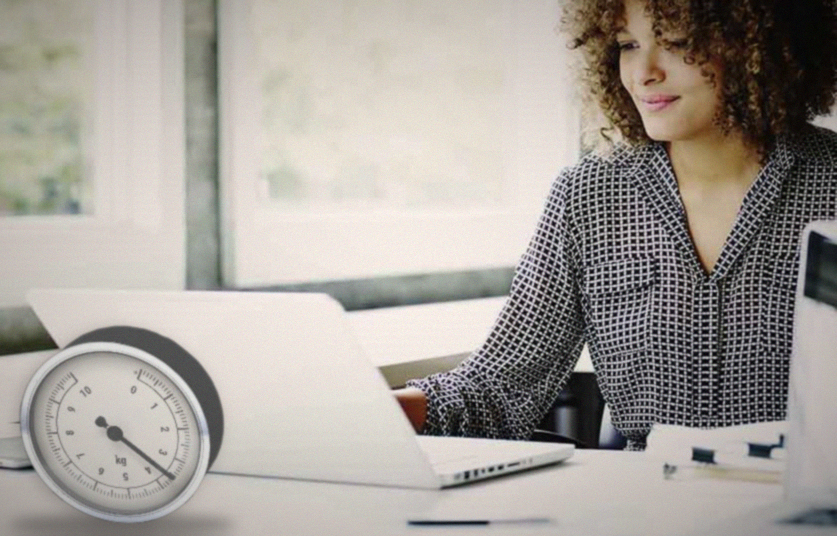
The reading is 3.5 kg
